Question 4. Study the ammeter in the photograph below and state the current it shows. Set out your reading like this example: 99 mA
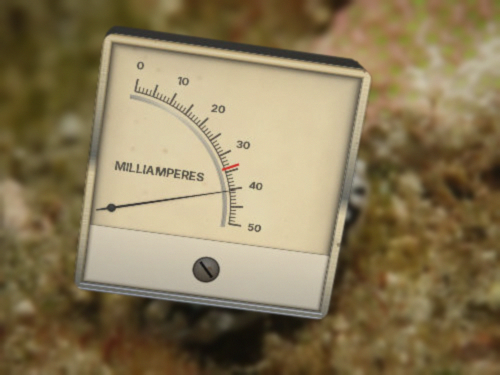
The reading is 40 mA
